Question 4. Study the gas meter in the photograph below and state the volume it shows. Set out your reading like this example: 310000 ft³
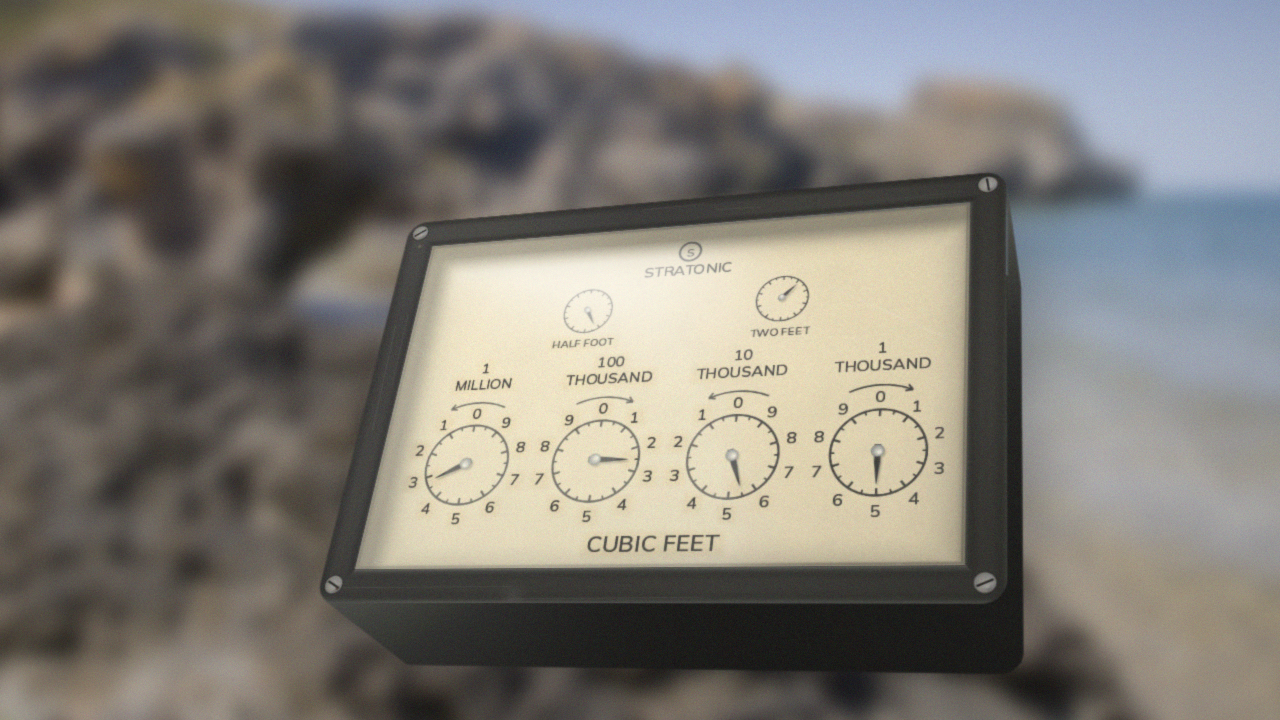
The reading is 325500 ft³
